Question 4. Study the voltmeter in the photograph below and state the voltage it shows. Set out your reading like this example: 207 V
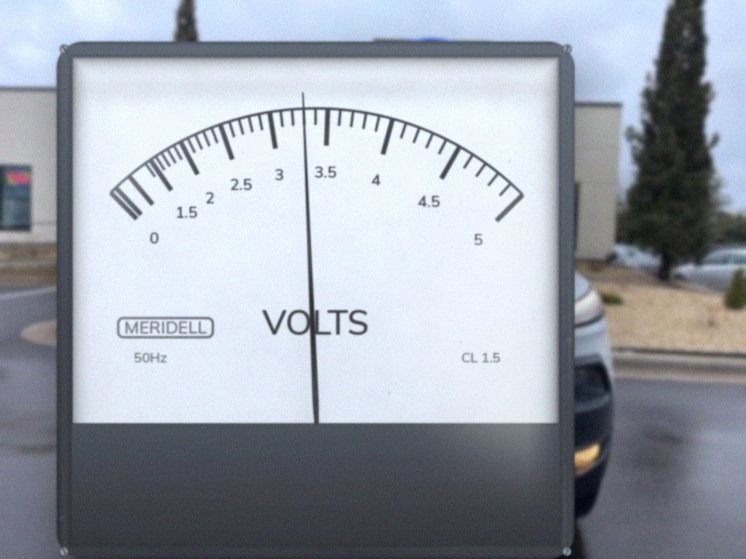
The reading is 3.3 V
